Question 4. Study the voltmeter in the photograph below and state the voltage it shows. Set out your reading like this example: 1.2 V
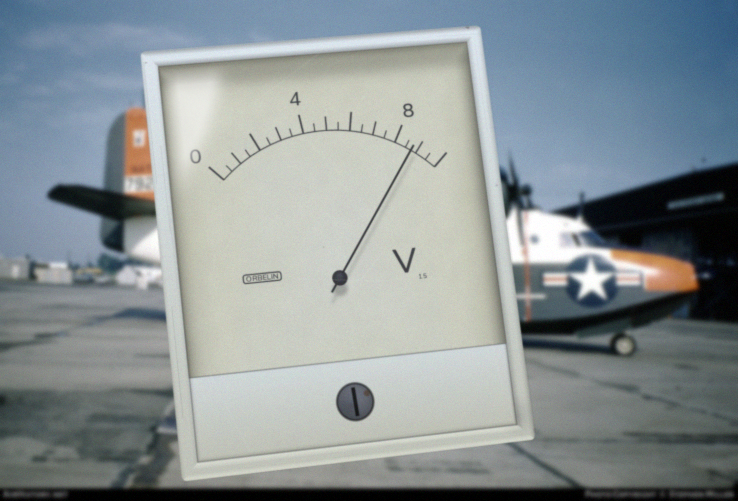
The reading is 8.75 V
